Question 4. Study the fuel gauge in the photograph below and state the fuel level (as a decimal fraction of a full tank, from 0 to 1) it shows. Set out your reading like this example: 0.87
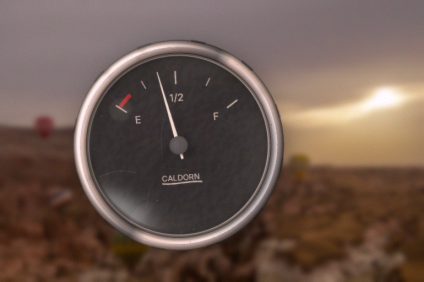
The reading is 0.375
